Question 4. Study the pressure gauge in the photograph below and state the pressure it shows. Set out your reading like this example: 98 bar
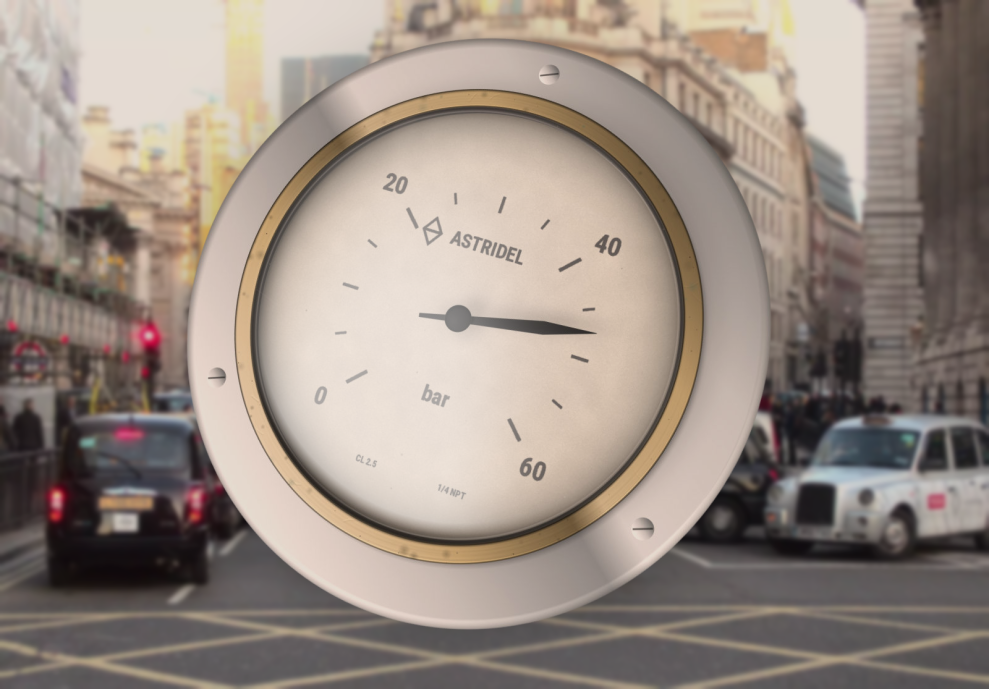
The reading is 47.5 bar
